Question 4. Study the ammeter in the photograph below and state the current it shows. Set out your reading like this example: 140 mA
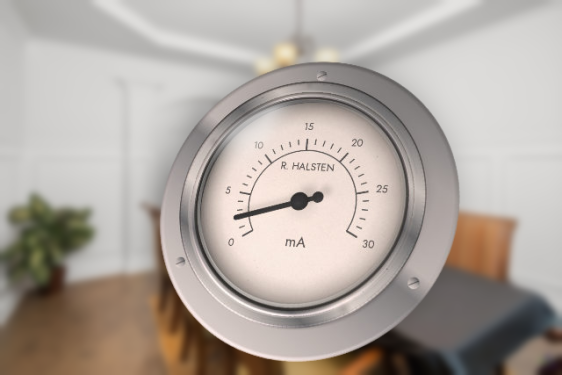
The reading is 2 mA
